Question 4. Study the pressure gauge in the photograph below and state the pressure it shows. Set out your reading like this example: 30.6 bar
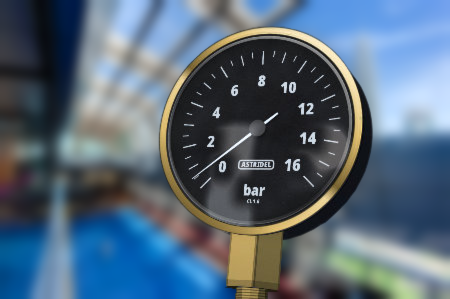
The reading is 0.5 bar
